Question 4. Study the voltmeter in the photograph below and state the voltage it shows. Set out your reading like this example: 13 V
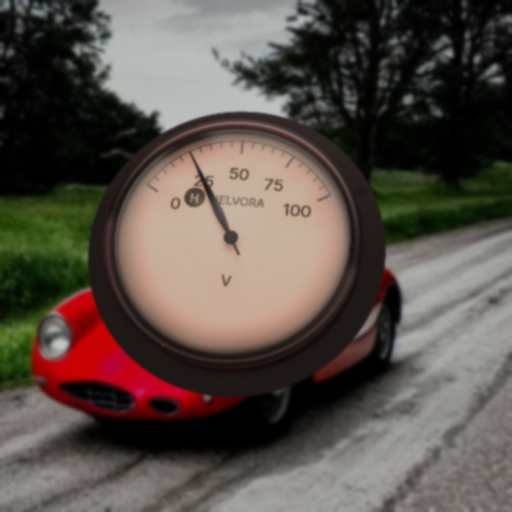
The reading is 25 V
